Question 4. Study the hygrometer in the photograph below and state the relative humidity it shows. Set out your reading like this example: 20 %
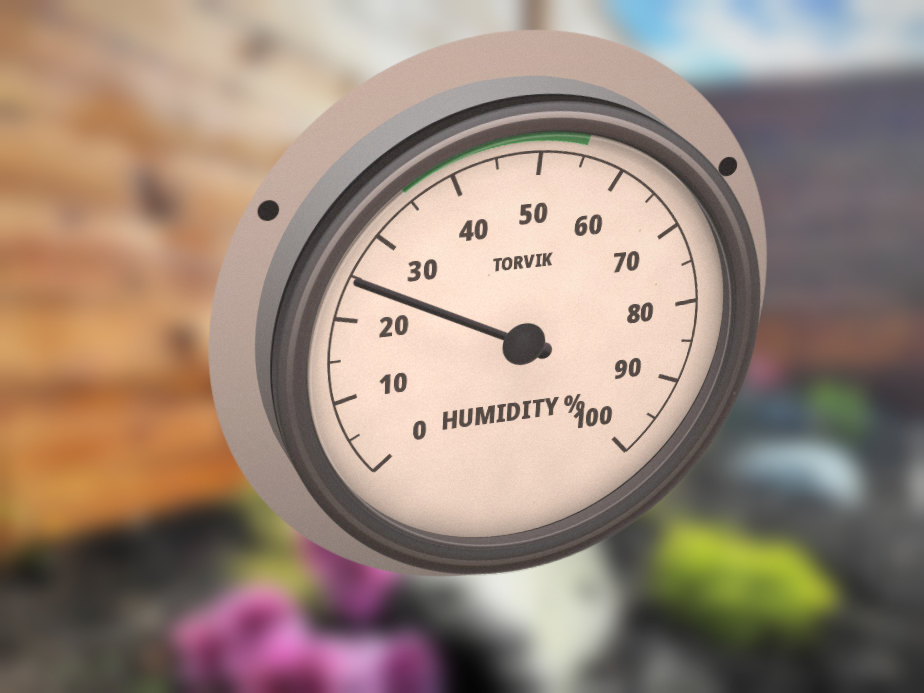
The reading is 25 %
